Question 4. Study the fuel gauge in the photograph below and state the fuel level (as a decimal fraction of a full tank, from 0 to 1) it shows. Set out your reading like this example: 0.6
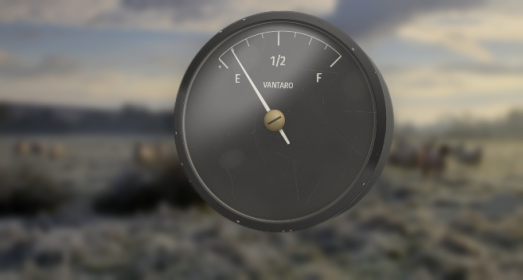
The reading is 0.125
